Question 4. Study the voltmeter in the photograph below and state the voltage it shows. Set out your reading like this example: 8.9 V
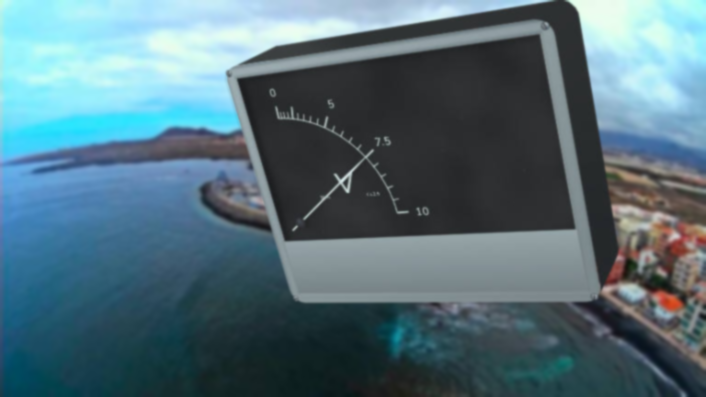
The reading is 7.5 V
